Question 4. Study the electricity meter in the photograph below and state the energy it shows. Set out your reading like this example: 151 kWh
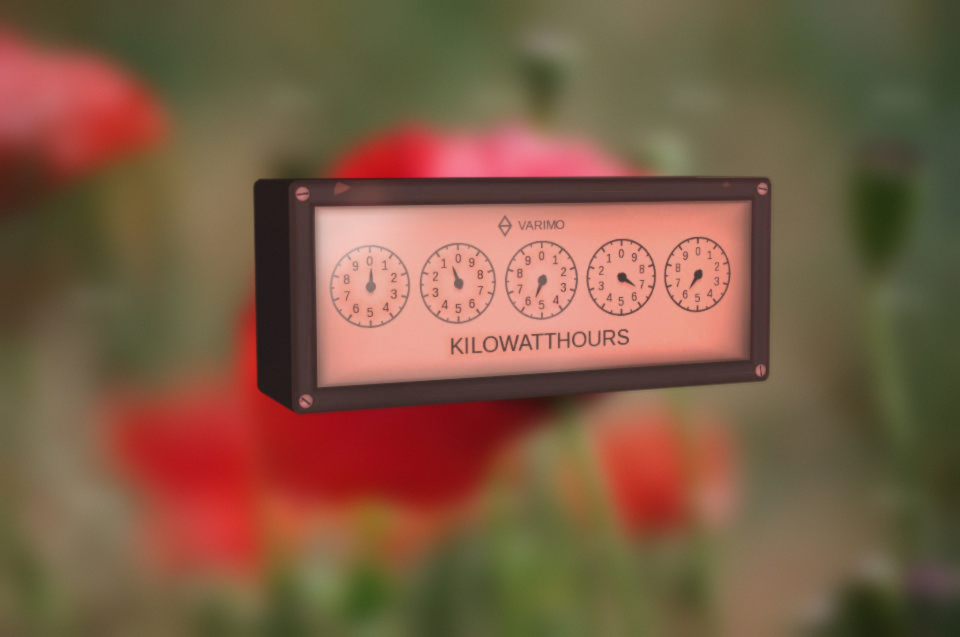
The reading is 566 kWh
